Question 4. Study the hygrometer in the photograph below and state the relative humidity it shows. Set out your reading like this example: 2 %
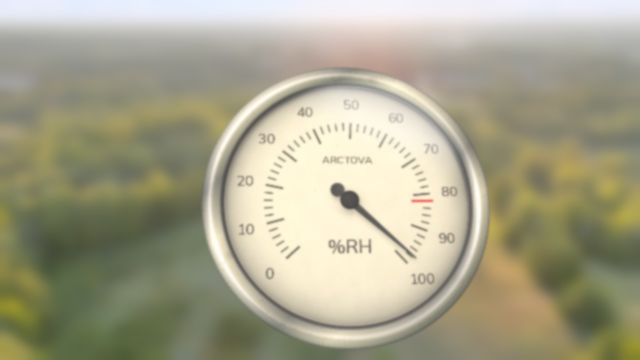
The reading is 98 %
